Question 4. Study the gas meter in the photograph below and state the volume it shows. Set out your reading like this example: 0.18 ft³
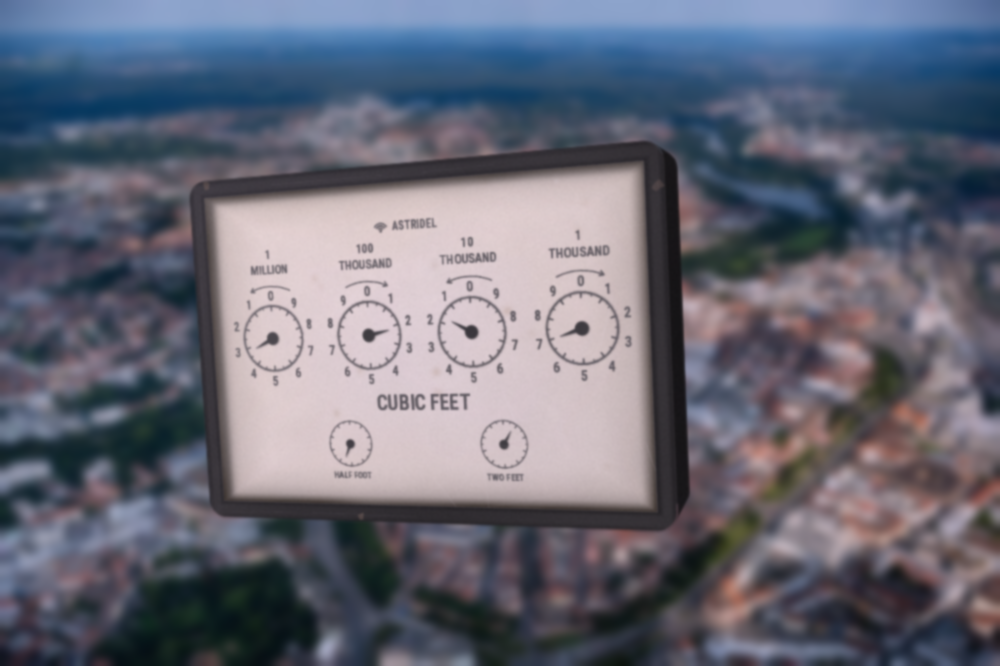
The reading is 321700 ft³
